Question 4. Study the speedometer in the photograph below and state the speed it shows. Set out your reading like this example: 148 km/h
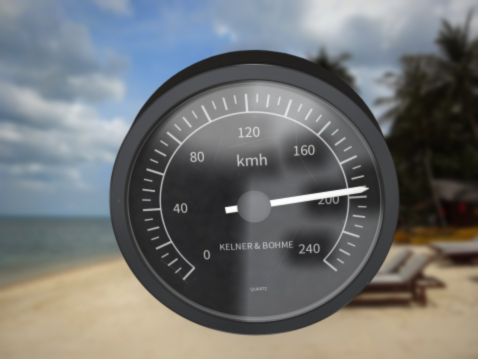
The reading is 195 km/h
